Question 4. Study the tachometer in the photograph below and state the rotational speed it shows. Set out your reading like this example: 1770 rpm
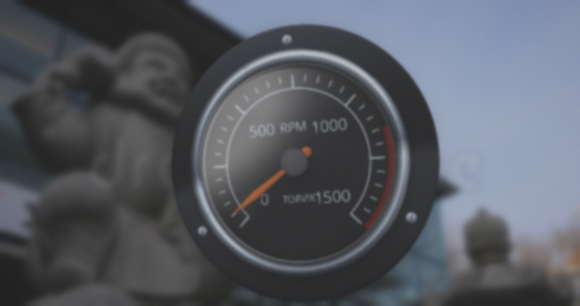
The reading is 50 rpm
